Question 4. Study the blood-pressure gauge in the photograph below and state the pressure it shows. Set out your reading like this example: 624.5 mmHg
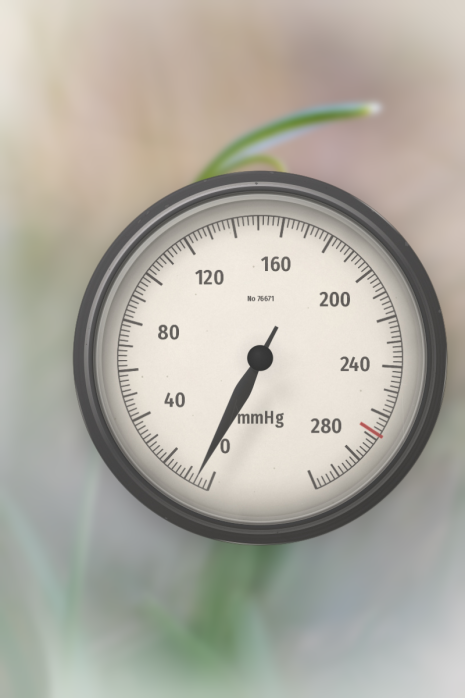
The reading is 6 mmHg
